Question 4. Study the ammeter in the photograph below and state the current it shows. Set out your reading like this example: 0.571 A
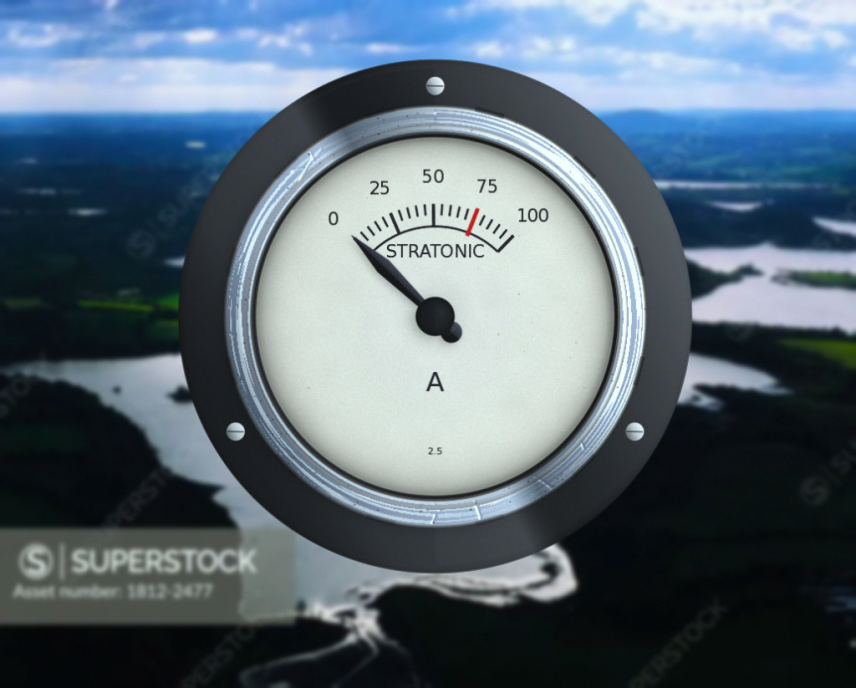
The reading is 0 A
